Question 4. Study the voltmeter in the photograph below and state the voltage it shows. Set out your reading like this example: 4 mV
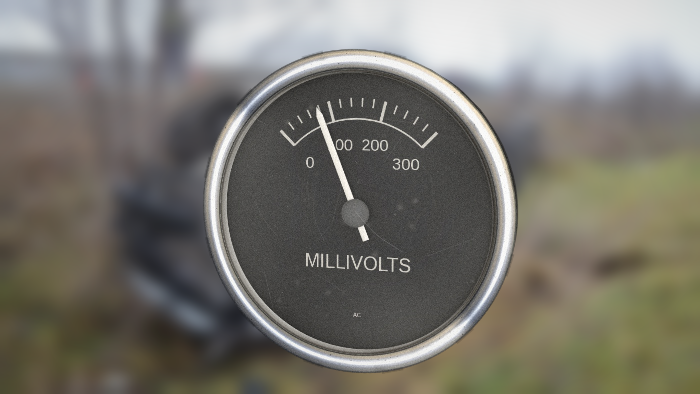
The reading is 80 mV
